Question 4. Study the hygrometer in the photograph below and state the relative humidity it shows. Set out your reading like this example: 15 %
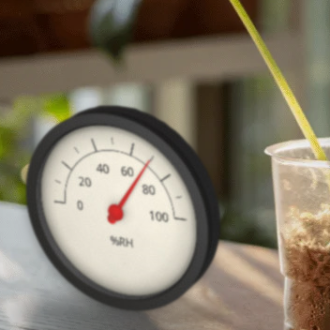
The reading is 70 %
